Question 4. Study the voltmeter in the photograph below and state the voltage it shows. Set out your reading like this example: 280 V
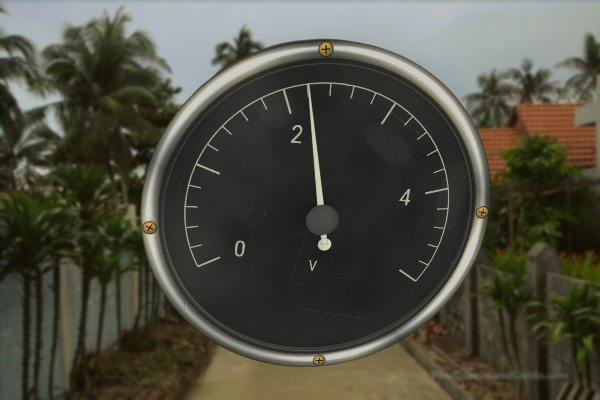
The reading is 2.2 V
